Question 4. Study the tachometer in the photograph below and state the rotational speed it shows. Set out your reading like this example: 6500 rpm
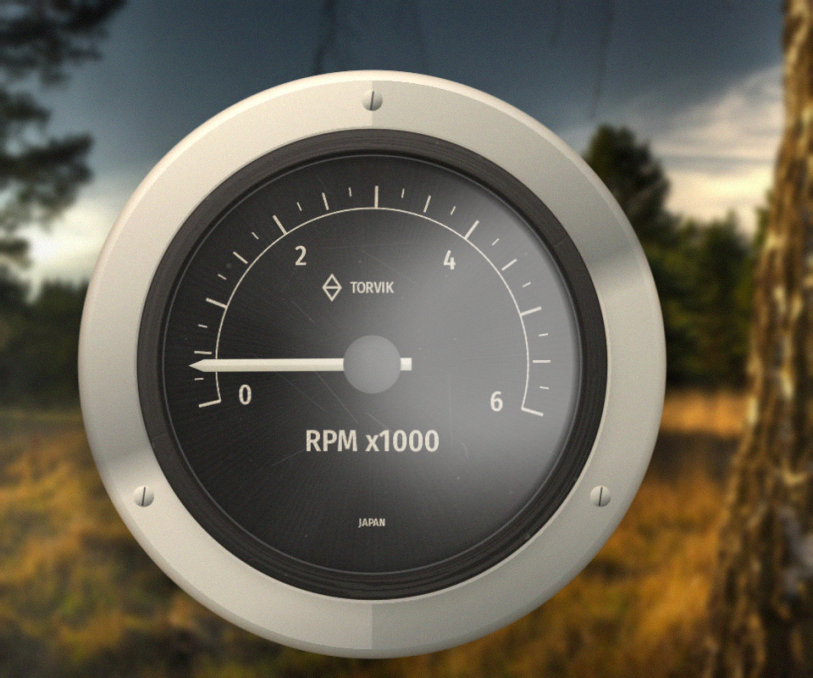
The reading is 375 rpm
